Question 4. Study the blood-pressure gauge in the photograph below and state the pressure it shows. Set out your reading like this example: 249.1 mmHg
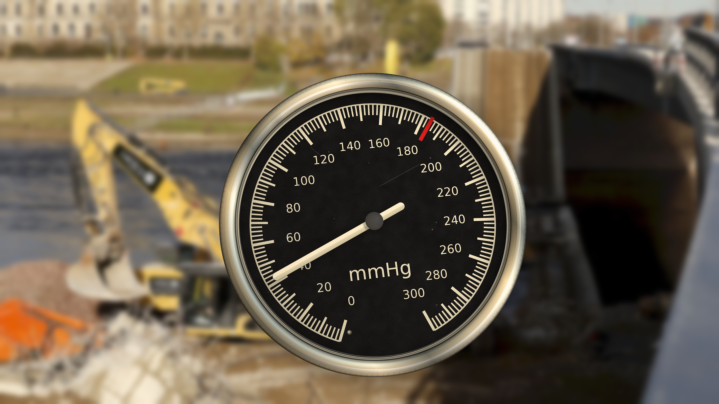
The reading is 42 mmHg
